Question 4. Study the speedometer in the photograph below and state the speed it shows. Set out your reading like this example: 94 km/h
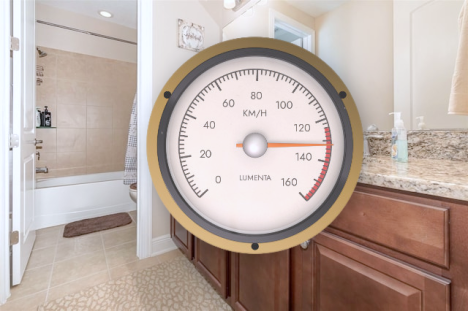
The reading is 132 km/h
